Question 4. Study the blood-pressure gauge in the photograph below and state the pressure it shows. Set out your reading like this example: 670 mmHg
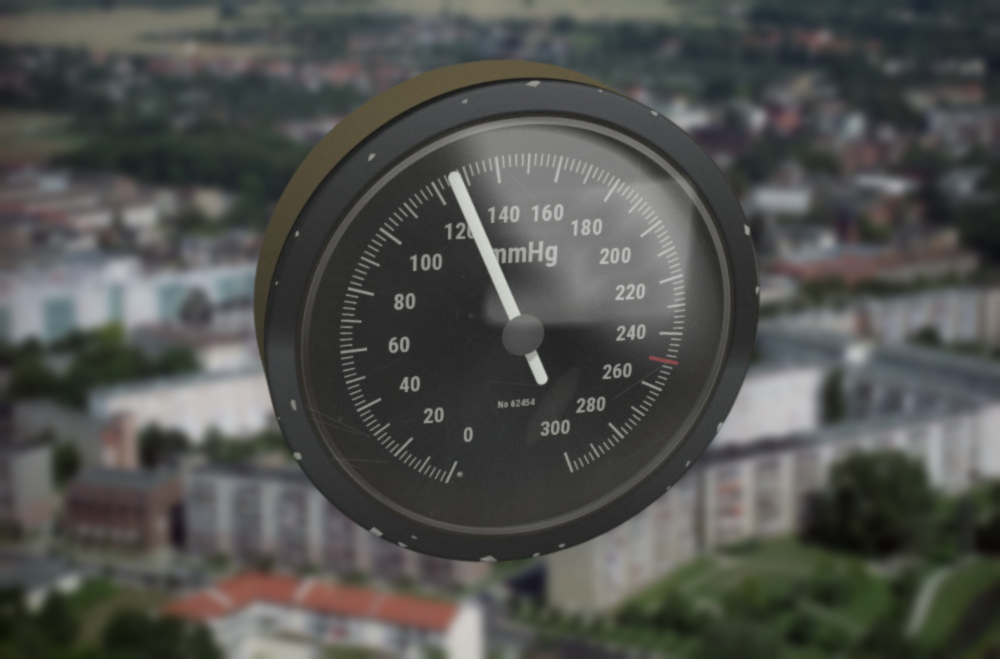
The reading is 126 mmHg
